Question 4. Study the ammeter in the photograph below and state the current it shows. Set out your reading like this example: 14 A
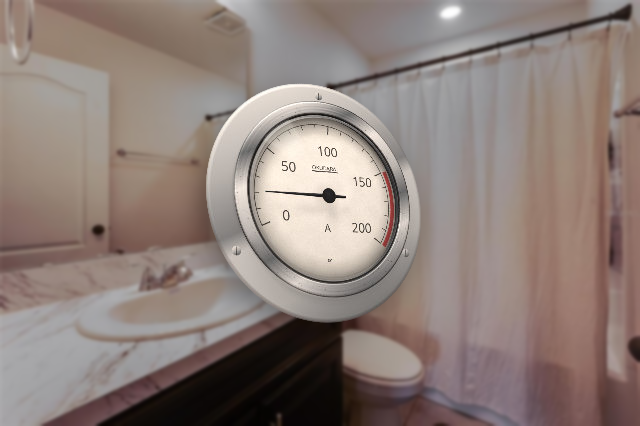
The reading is 20 A
